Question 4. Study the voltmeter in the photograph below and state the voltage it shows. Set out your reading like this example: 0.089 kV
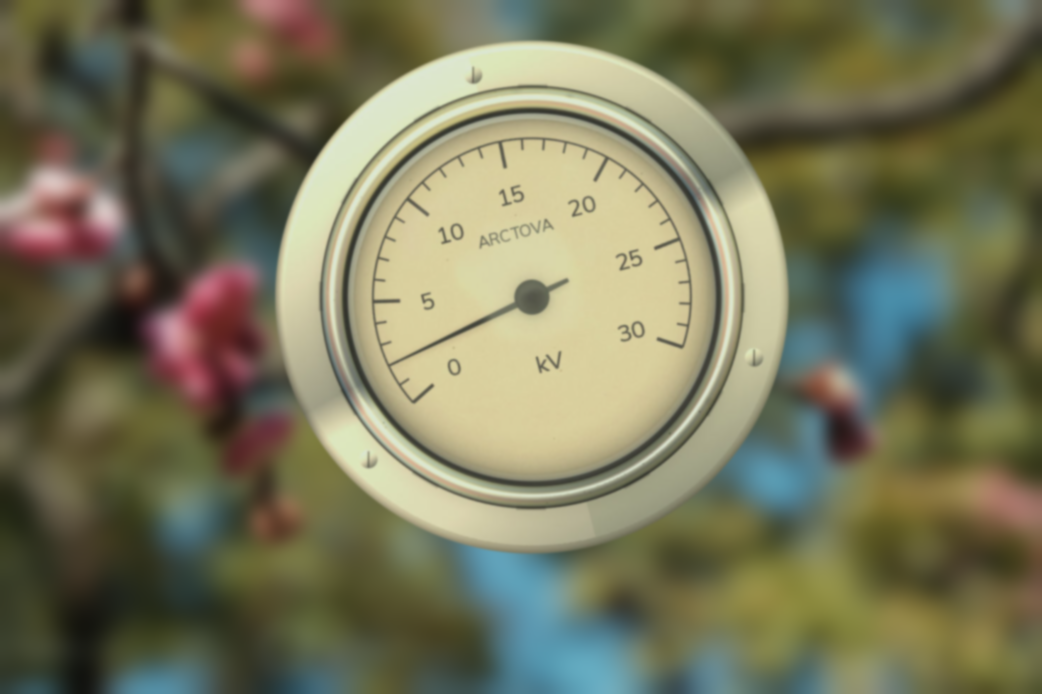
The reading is 2 kV
